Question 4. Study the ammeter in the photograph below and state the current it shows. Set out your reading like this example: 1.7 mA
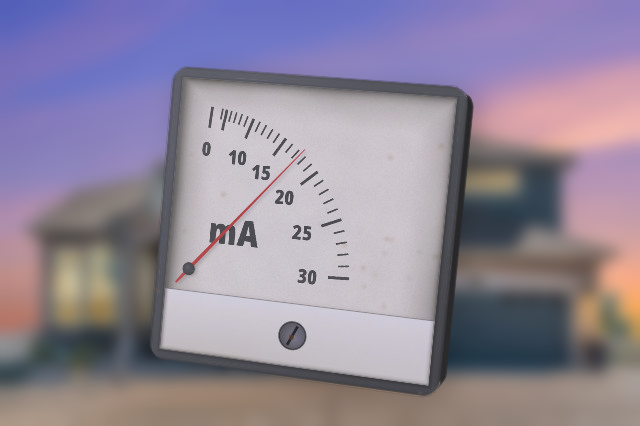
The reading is 17.5 mA
